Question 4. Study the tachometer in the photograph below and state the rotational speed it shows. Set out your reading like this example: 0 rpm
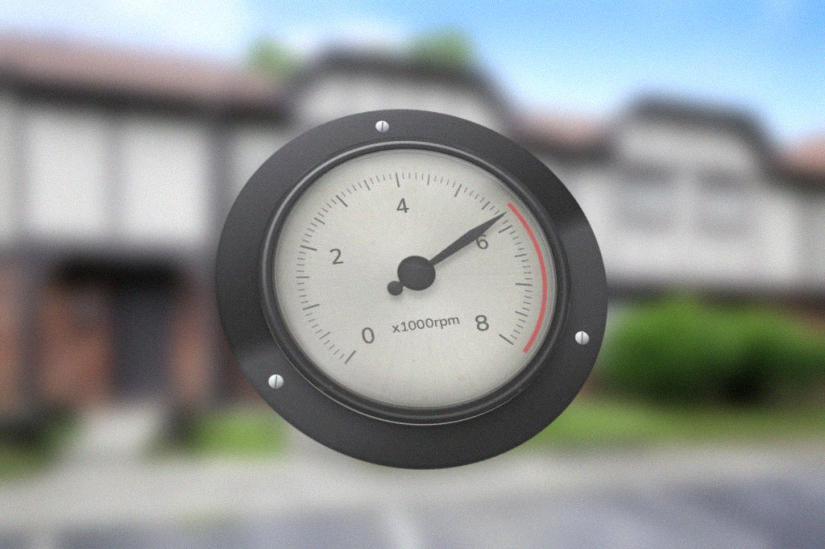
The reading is 5800 rpm
